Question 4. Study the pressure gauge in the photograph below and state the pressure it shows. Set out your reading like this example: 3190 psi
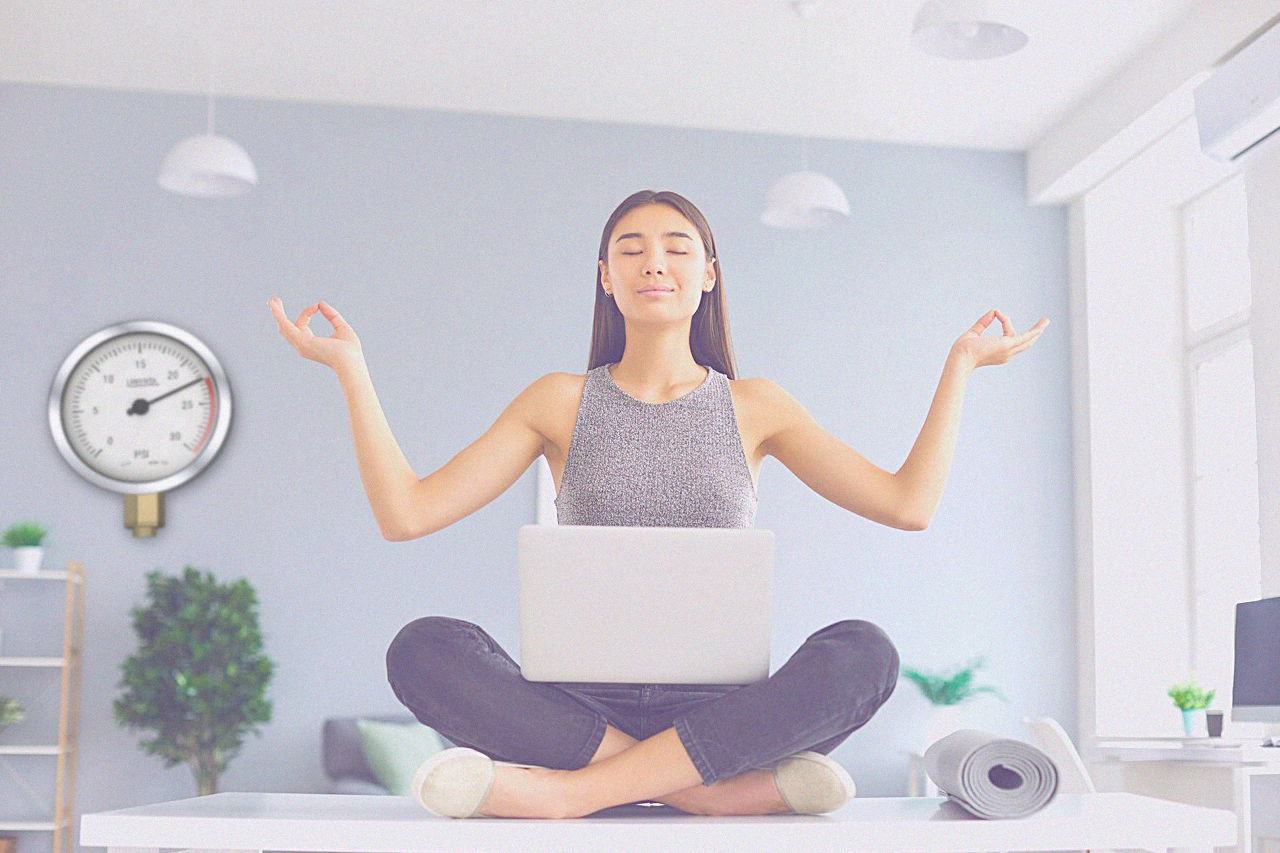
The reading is 22.5 psi
